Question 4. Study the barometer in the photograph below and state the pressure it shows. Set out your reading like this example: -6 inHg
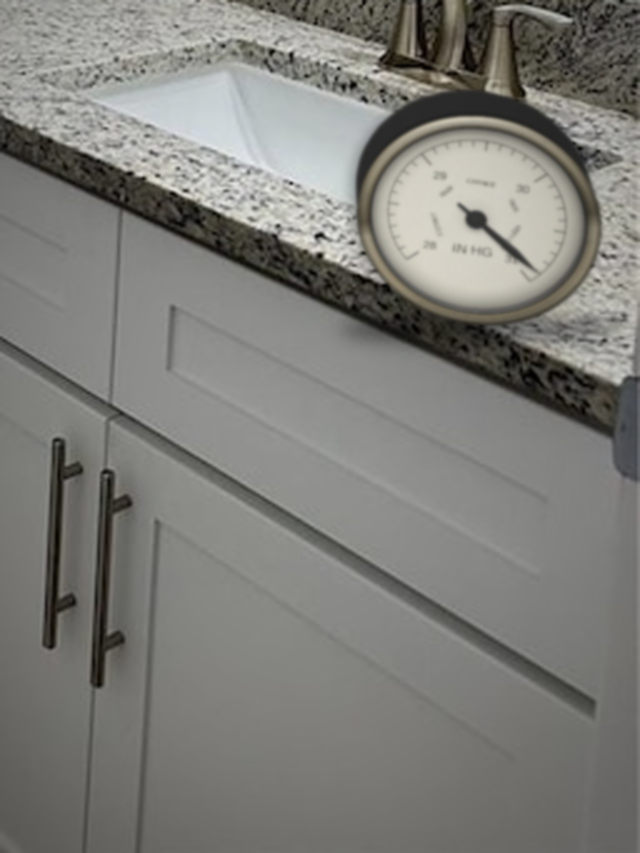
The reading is 30.9 inHg
